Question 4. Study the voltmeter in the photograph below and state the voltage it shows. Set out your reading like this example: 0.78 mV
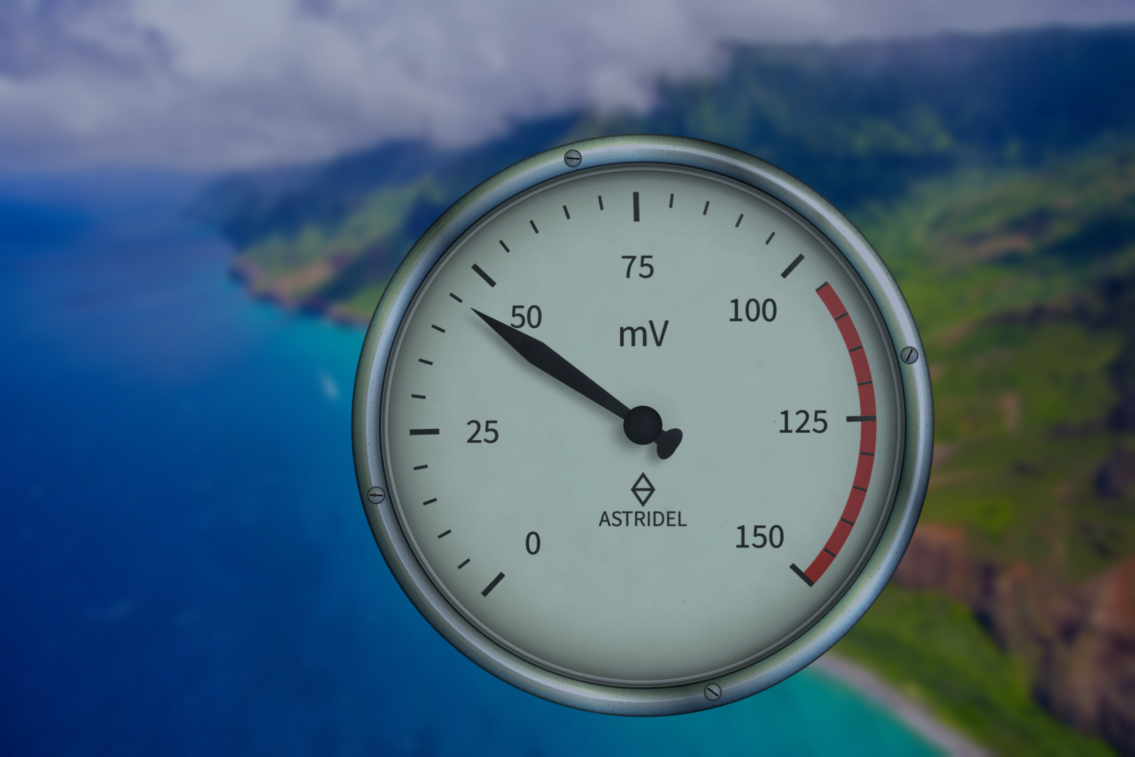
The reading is 45 mV
